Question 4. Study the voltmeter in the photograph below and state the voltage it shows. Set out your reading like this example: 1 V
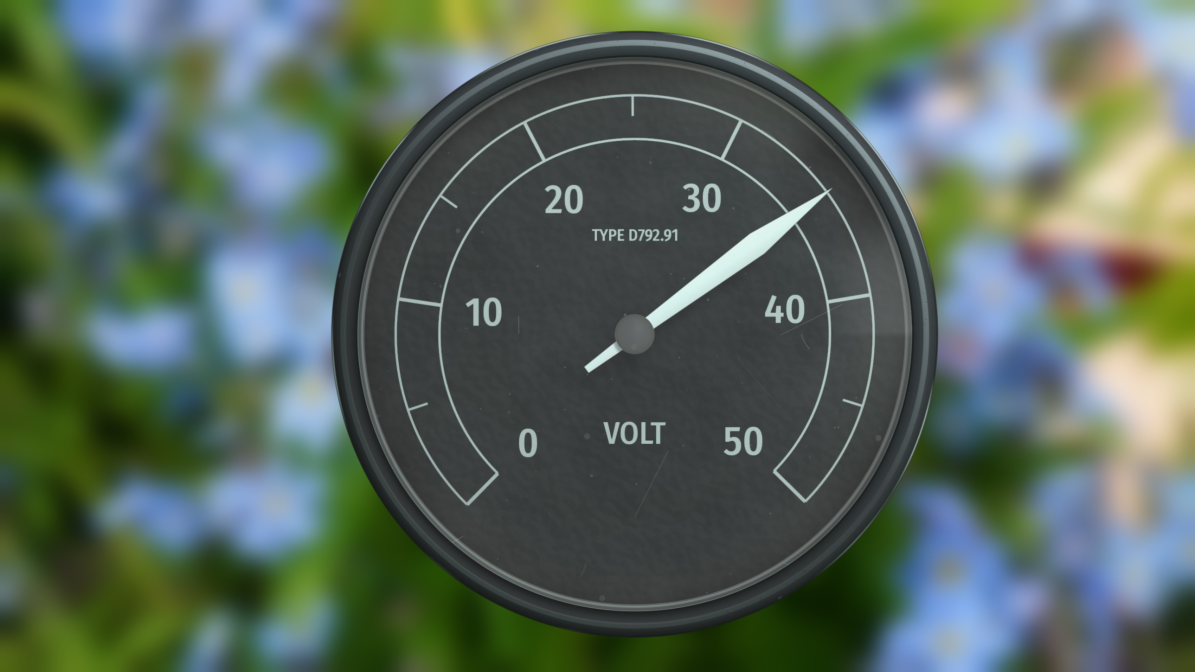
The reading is 35 V
